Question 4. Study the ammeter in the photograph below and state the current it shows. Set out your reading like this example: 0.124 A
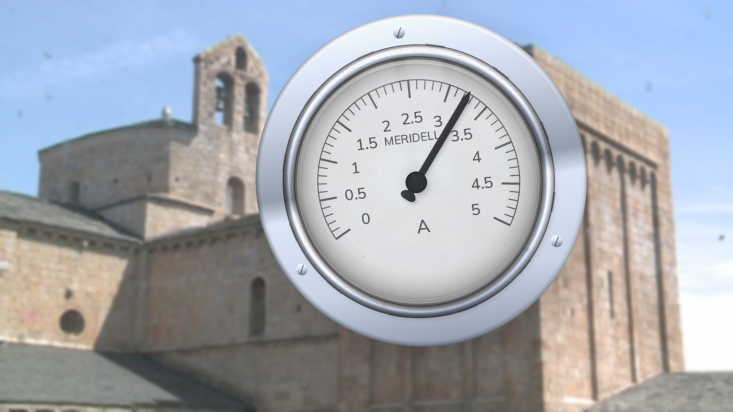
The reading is 3.25 A
